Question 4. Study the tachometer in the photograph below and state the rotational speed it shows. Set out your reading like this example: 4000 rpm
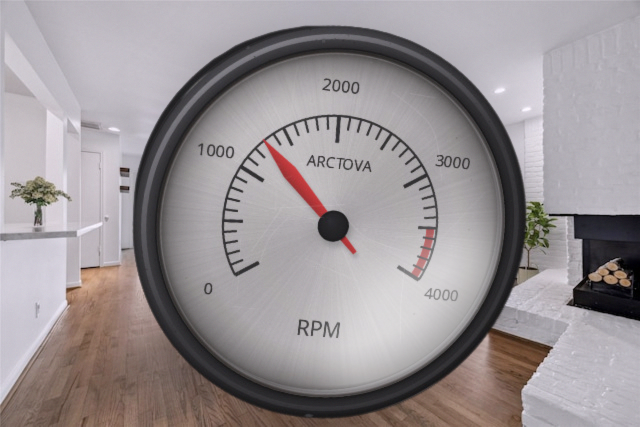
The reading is 1300 rpm
